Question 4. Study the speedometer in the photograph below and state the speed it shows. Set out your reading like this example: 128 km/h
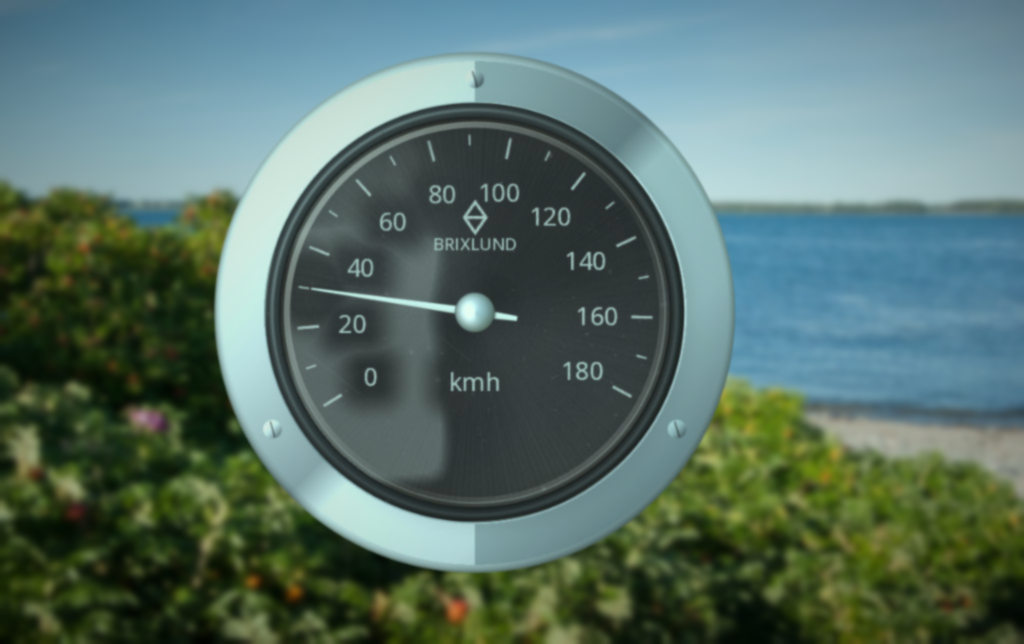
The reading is 30 km/h
